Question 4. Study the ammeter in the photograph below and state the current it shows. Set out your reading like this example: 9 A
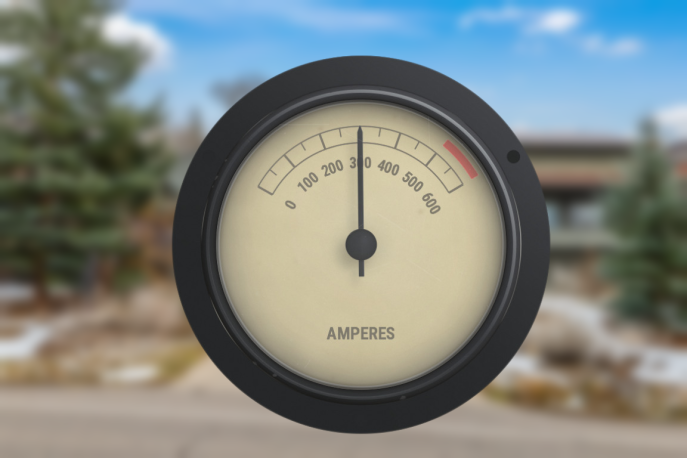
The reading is 300 A
